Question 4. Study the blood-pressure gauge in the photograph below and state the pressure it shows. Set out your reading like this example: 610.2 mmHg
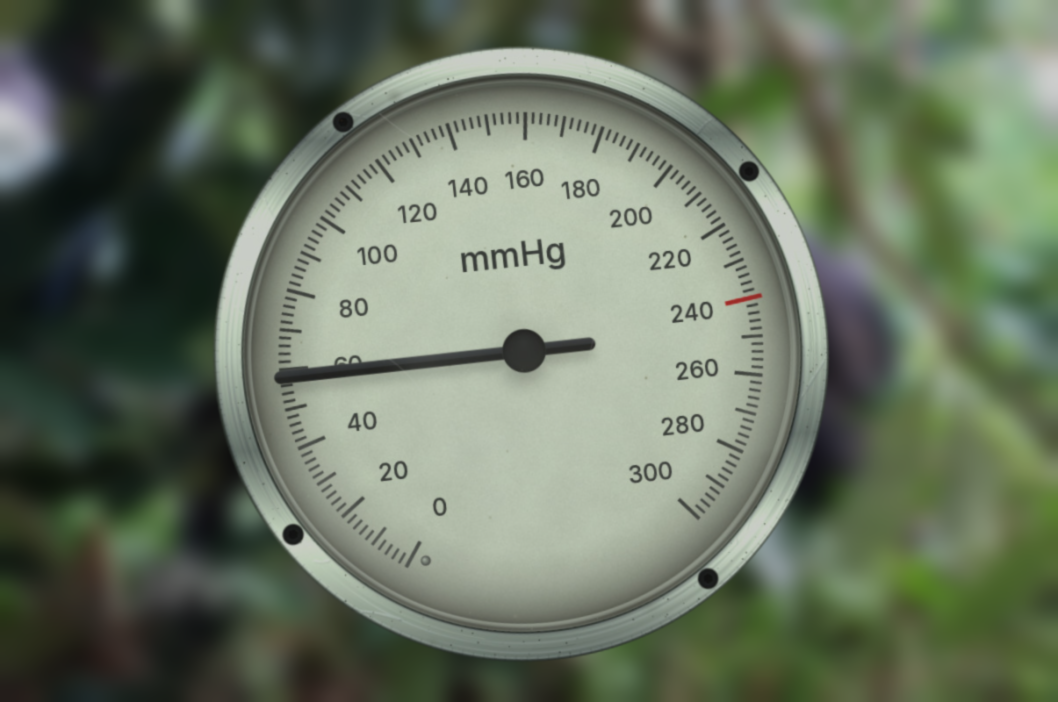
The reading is 58 mmHg
